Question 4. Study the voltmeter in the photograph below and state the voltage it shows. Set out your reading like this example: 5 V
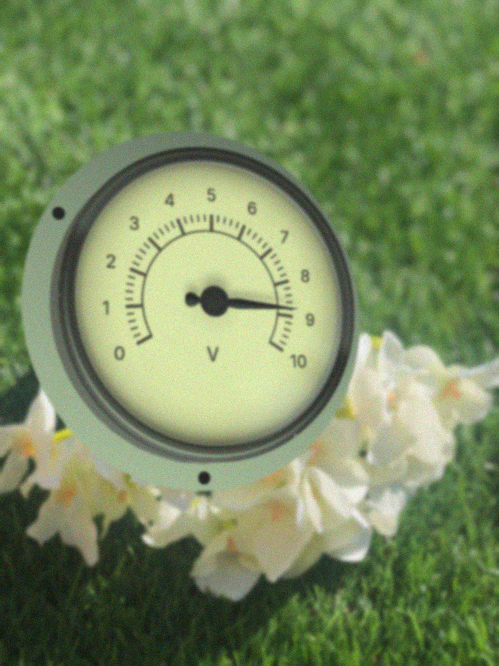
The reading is 8.8 V
